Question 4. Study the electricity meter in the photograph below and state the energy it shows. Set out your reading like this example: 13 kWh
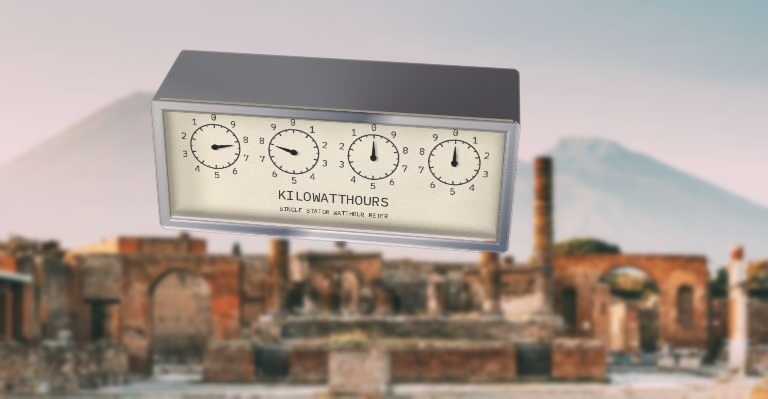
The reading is 7800 kWh
